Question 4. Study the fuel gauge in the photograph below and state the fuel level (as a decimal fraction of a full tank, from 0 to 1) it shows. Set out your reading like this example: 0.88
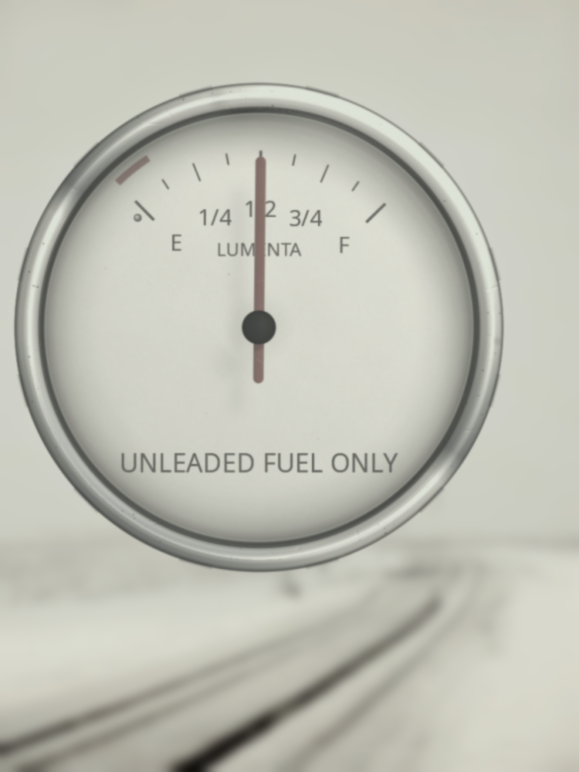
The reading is 0.5
